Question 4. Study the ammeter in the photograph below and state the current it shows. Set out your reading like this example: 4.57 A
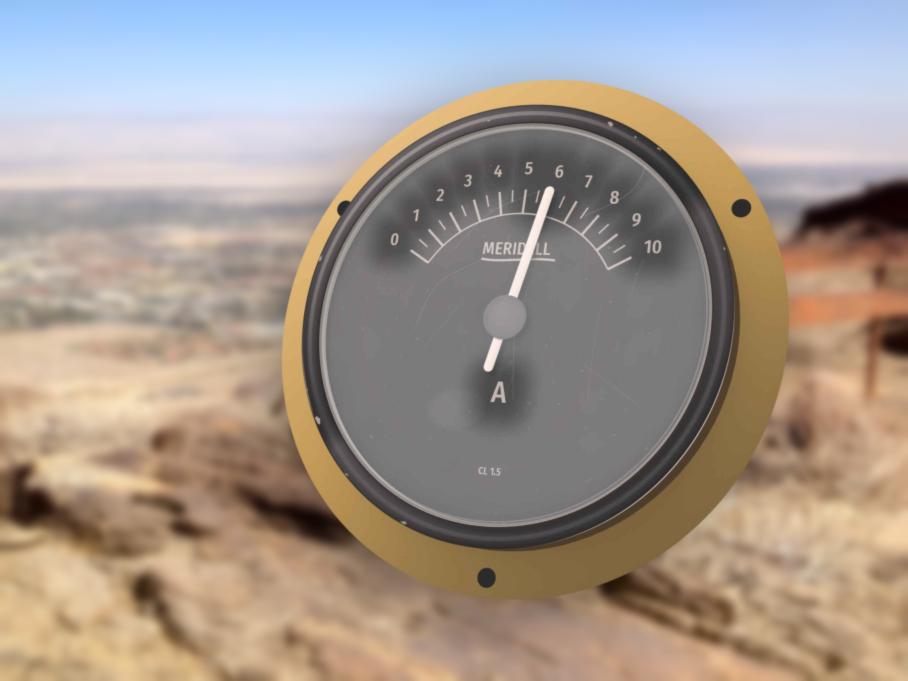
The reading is 6 A
